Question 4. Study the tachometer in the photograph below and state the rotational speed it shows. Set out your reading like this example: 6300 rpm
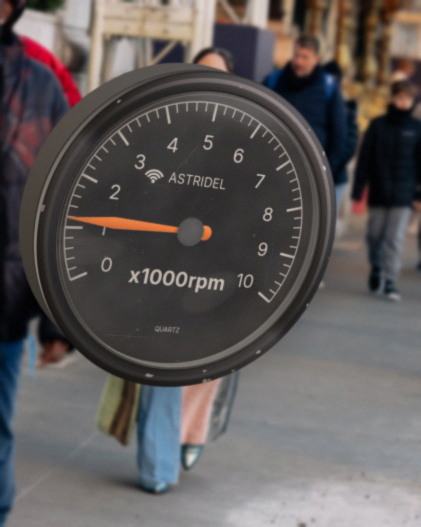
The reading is 1200 rpm
